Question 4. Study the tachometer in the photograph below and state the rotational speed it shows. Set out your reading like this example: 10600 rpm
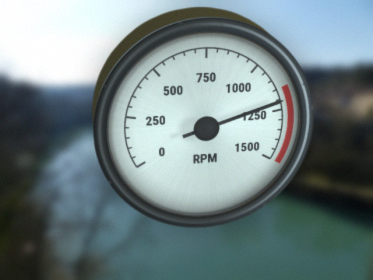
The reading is 1200 rpm
